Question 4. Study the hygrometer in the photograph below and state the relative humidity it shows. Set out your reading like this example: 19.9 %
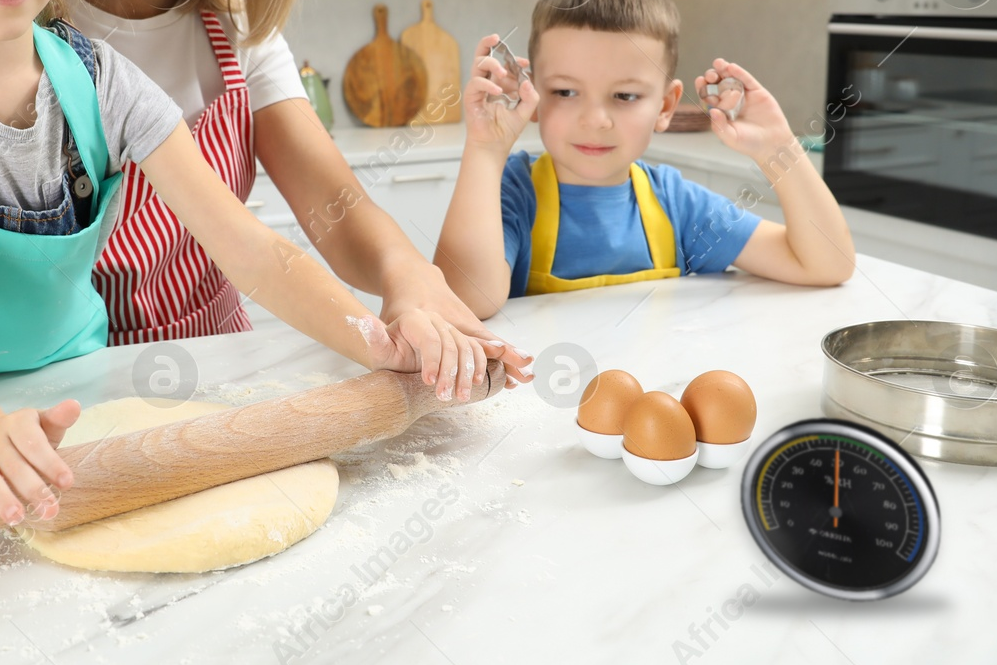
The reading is 50 %
